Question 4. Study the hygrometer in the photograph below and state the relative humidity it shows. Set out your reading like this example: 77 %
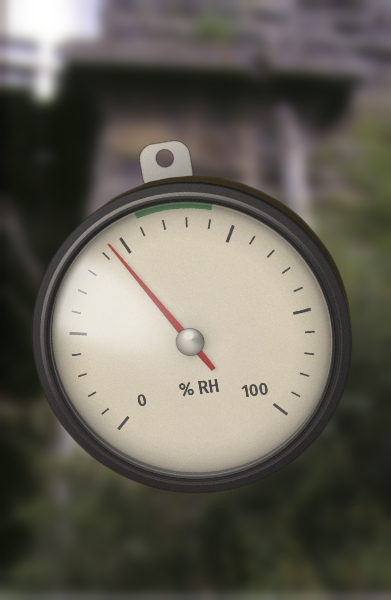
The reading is 38 %
